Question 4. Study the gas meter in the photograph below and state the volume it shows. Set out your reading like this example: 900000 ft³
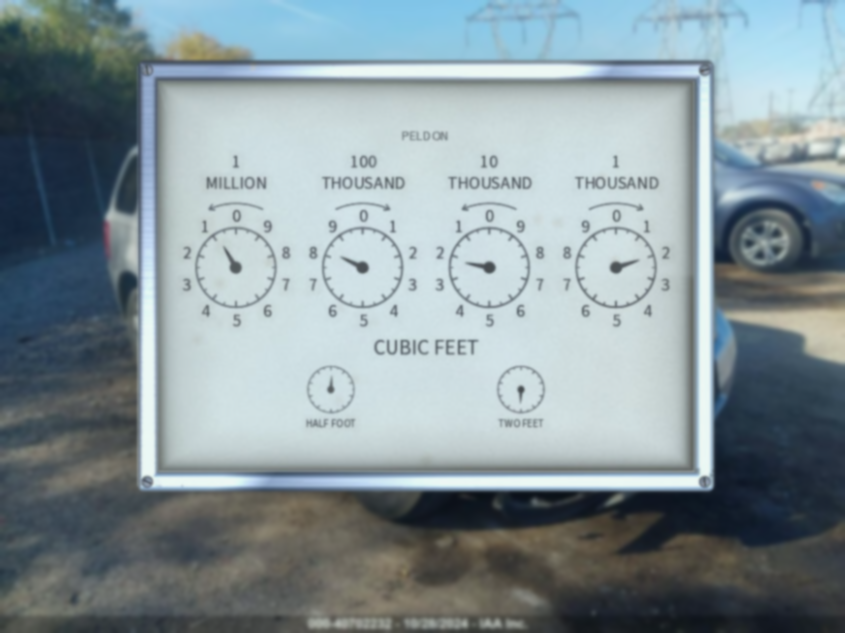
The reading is 82200 ft³
